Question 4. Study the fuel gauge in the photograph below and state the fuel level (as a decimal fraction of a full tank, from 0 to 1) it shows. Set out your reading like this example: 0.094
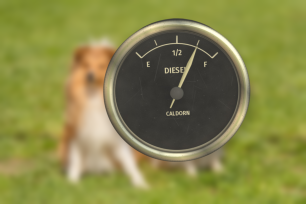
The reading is 0.75
